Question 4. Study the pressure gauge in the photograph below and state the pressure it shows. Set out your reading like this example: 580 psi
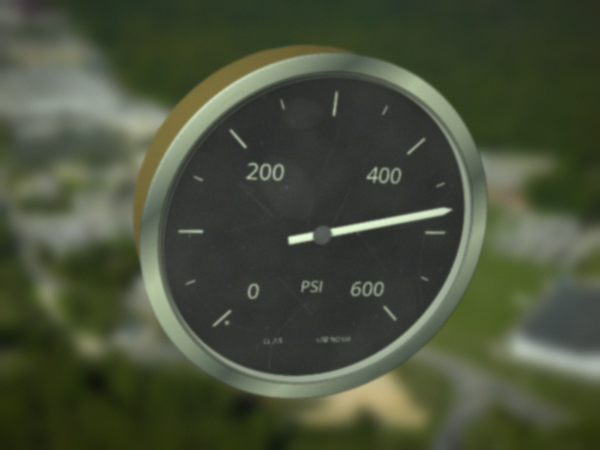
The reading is 475 psi
